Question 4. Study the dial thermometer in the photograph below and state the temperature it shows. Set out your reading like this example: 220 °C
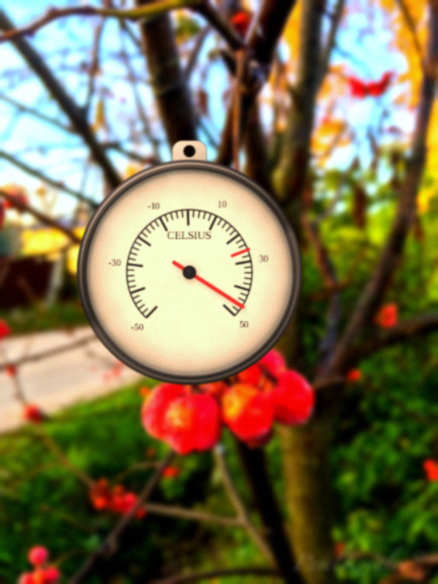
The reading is 46 °C
